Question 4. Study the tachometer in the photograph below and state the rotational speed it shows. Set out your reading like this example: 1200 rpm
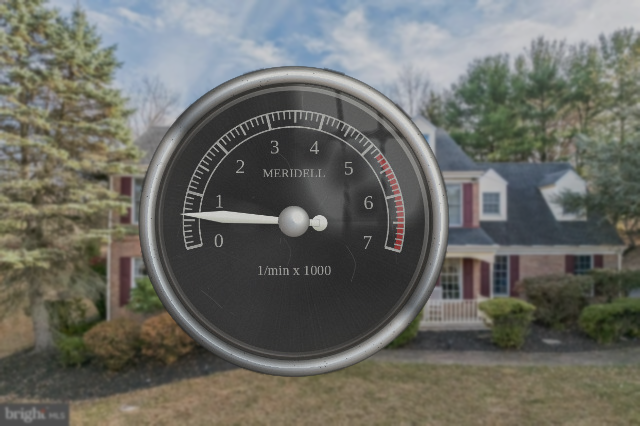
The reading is 600 rpm
